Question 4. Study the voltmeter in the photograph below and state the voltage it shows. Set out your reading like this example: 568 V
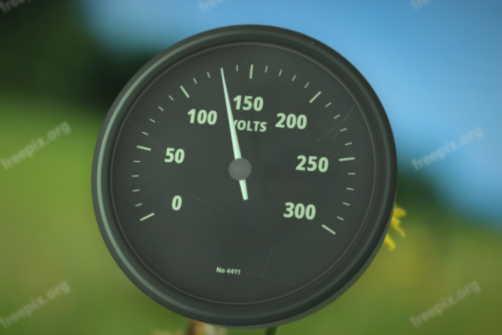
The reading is 130 V
